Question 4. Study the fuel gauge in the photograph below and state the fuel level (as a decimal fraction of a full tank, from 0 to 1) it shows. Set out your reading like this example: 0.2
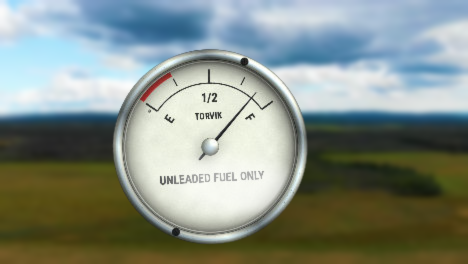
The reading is 0.875
